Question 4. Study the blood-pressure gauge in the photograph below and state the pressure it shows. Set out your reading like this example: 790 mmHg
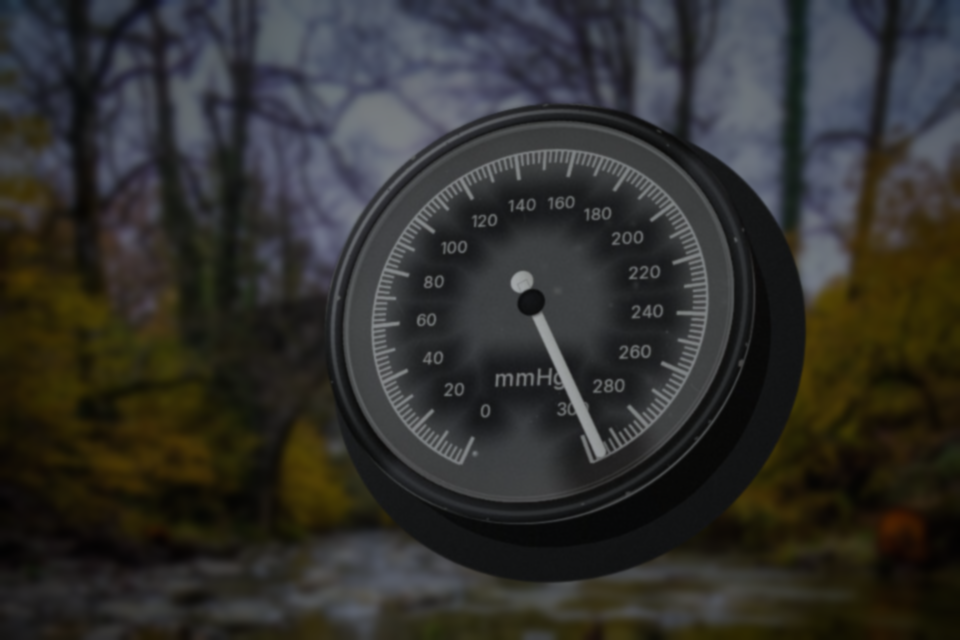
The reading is 296 mmHg
